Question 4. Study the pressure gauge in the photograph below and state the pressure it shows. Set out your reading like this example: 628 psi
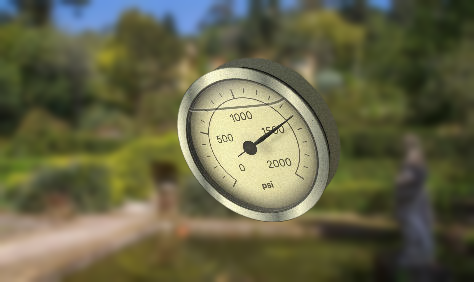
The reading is 1500 psi
